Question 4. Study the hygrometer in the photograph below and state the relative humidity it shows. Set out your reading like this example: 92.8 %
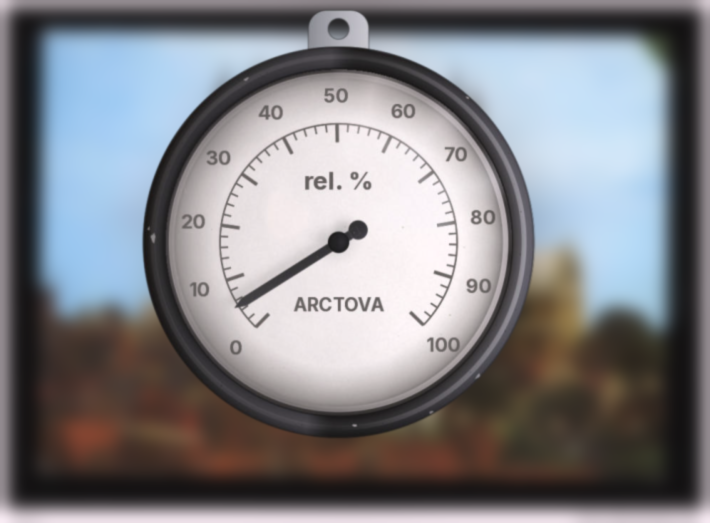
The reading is 5 %
